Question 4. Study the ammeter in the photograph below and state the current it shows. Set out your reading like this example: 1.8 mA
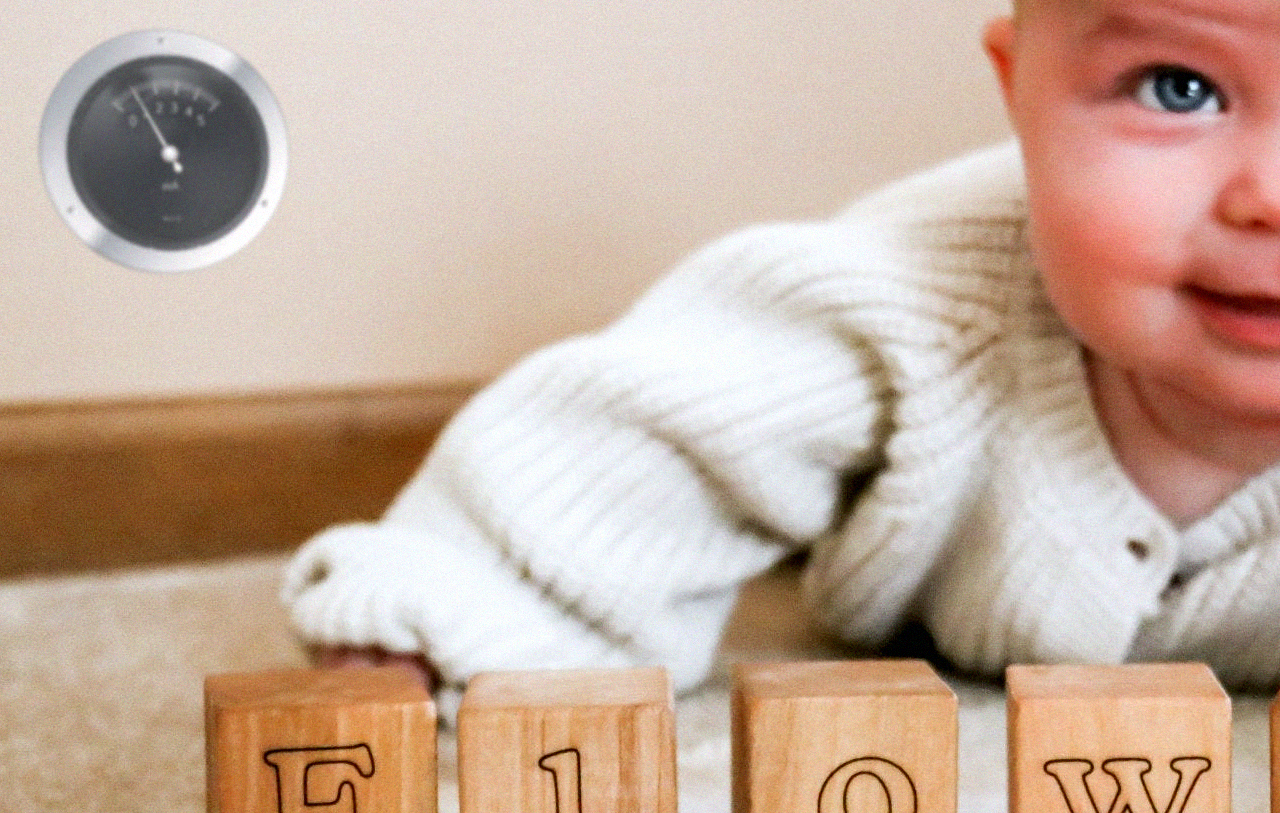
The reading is 1 mA
